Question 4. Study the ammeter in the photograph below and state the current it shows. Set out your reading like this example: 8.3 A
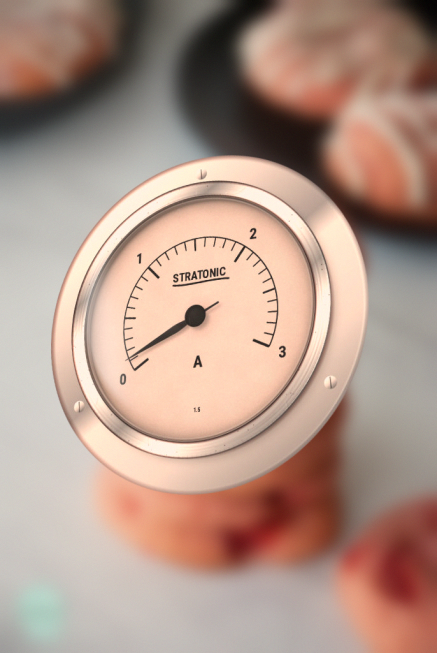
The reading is 0.1 A
